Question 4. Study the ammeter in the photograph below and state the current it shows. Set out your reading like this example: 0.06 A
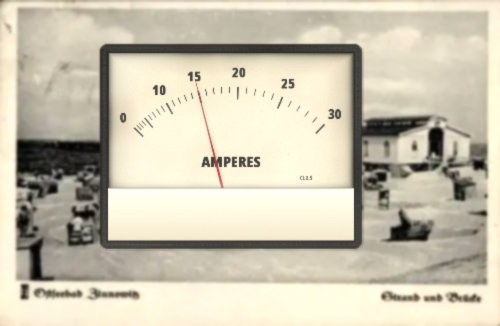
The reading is 15 A
